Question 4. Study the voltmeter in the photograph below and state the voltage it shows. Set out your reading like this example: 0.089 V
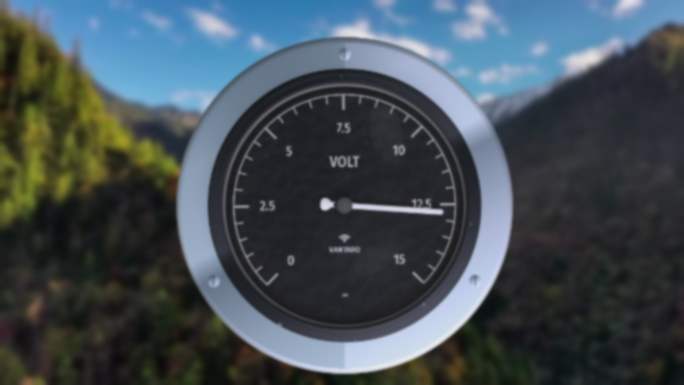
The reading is 12.75 V
